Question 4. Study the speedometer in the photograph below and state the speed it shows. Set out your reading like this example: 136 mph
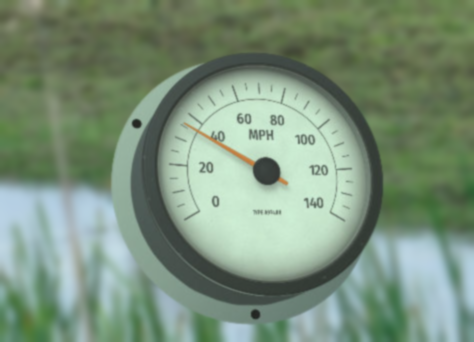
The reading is 35 mph
